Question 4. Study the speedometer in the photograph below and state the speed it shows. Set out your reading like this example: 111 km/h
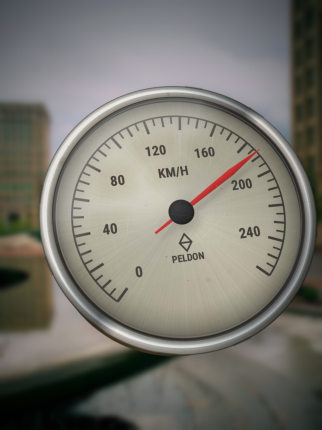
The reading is 187.5 km/h
